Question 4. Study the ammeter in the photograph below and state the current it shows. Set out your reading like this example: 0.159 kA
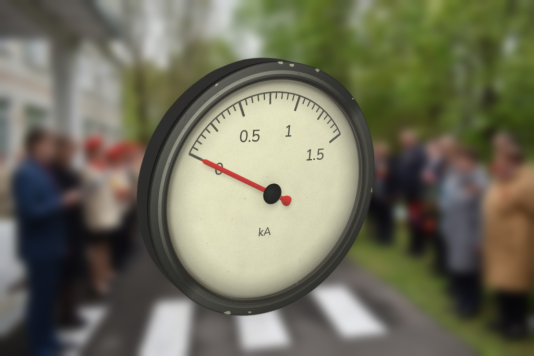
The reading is 0 kA
